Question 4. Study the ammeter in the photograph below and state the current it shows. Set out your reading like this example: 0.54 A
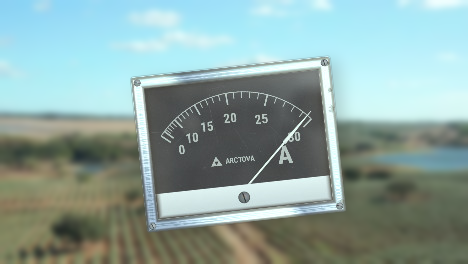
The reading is 29.5 A
